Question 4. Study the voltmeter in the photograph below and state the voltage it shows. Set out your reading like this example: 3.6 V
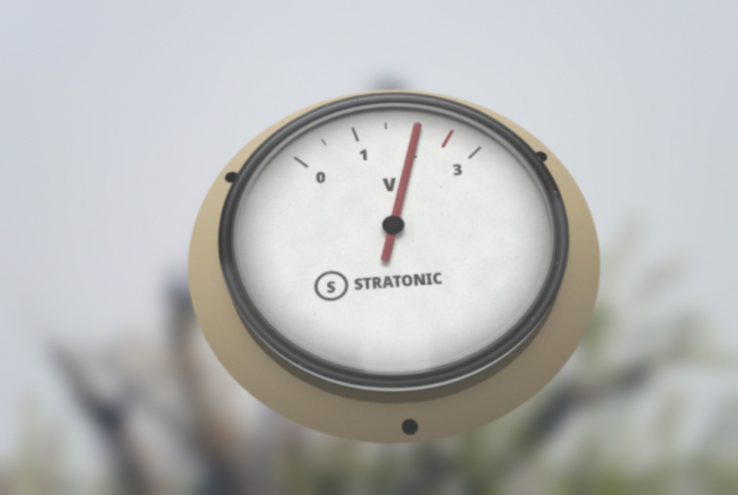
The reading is 2 V
